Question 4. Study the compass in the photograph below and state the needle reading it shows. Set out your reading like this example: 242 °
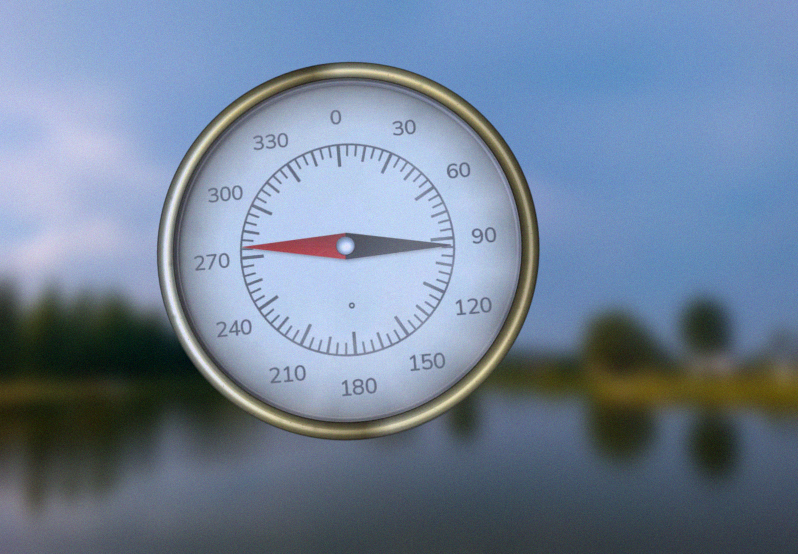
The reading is 275 °
